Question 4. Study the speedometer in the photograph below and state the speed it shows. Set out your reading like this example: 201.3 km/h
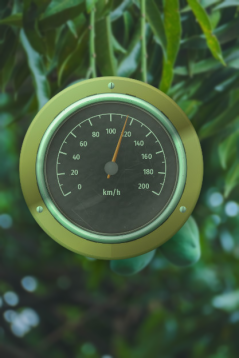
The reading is 115 km/h
